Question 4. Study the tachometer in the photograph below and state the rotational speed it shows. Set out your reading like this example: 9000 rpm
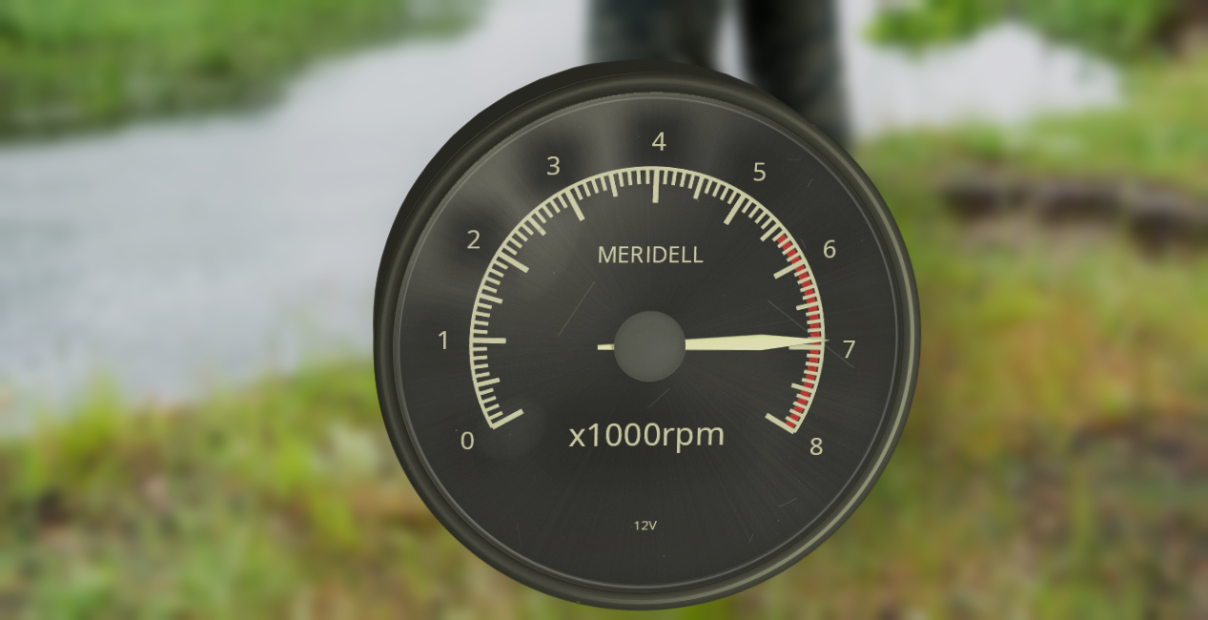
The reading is 6900 rpm
